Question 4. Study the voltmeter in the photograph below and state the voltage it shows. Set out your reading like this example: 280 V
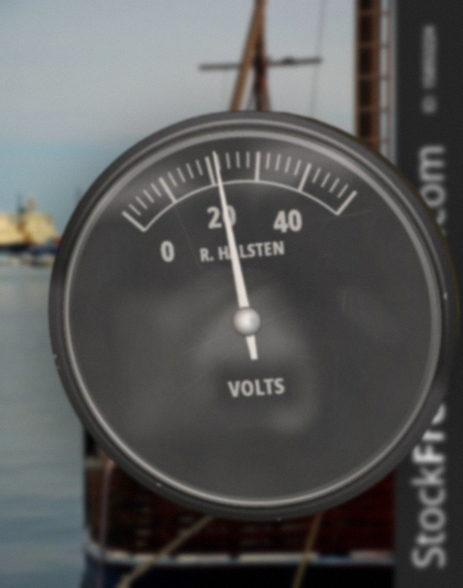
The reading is 22 V
